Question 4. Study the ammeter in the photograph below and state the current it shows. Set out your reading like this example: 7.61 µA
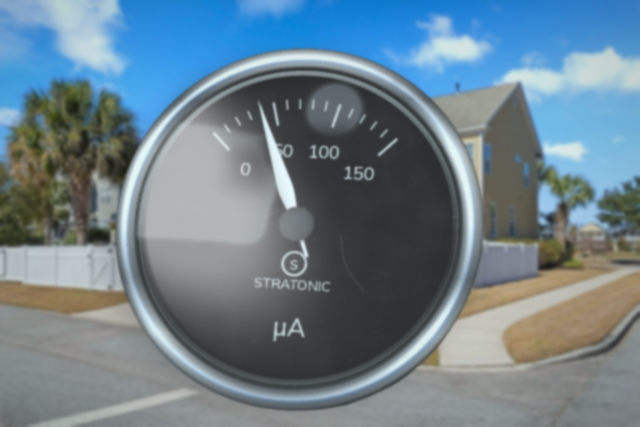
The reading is 40 µA
